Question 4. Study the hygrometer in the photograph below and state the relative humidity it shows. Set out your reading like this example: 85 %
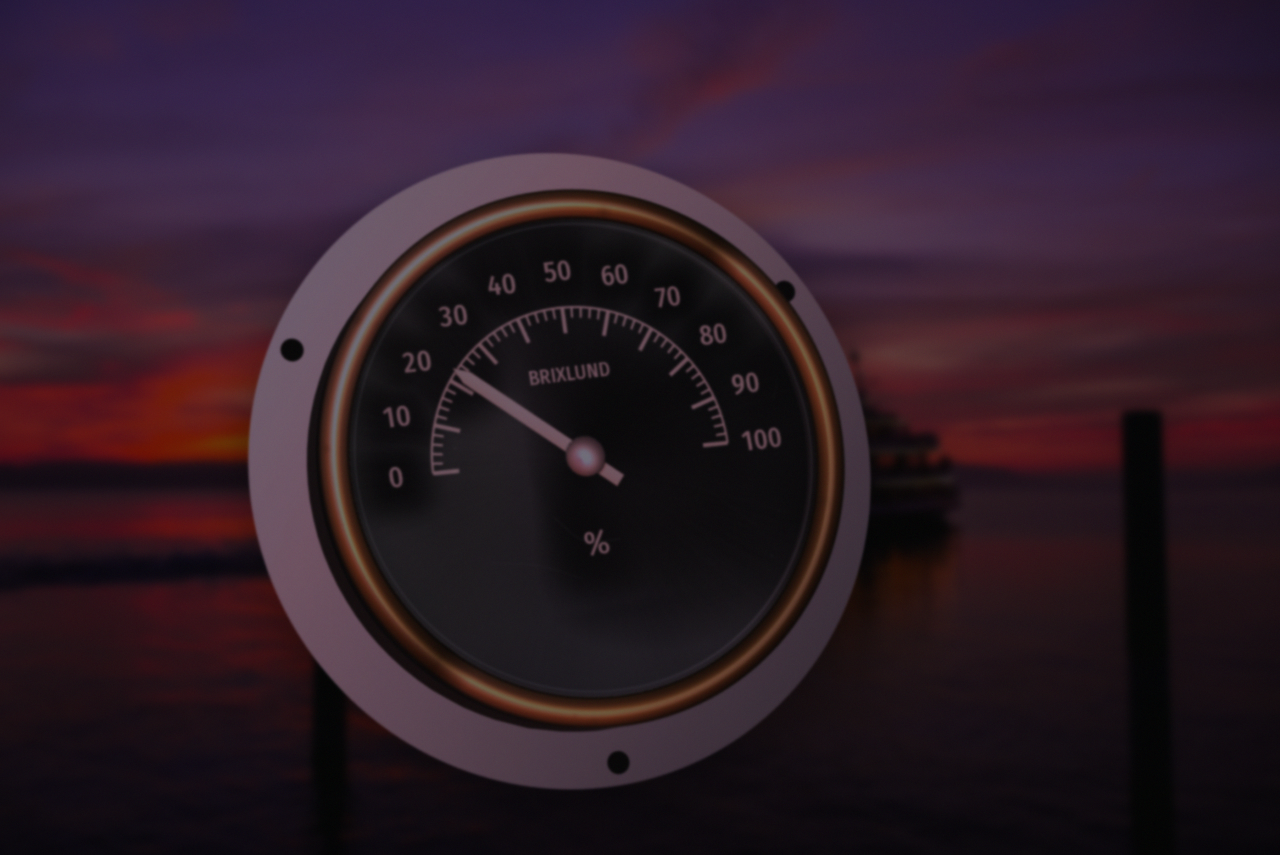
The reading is 22 %
